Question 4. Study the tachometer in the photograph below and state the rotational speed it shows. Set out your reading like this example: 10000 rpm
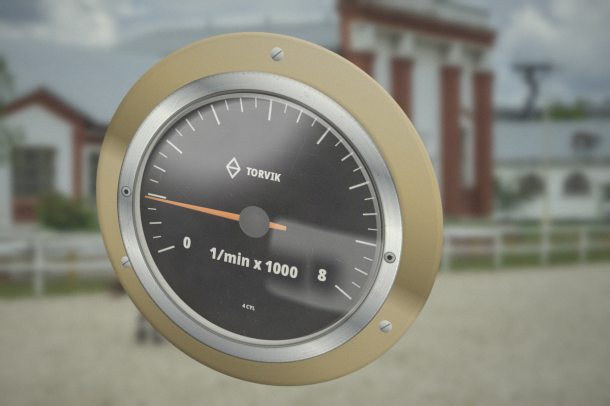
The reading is 1000 rpm
